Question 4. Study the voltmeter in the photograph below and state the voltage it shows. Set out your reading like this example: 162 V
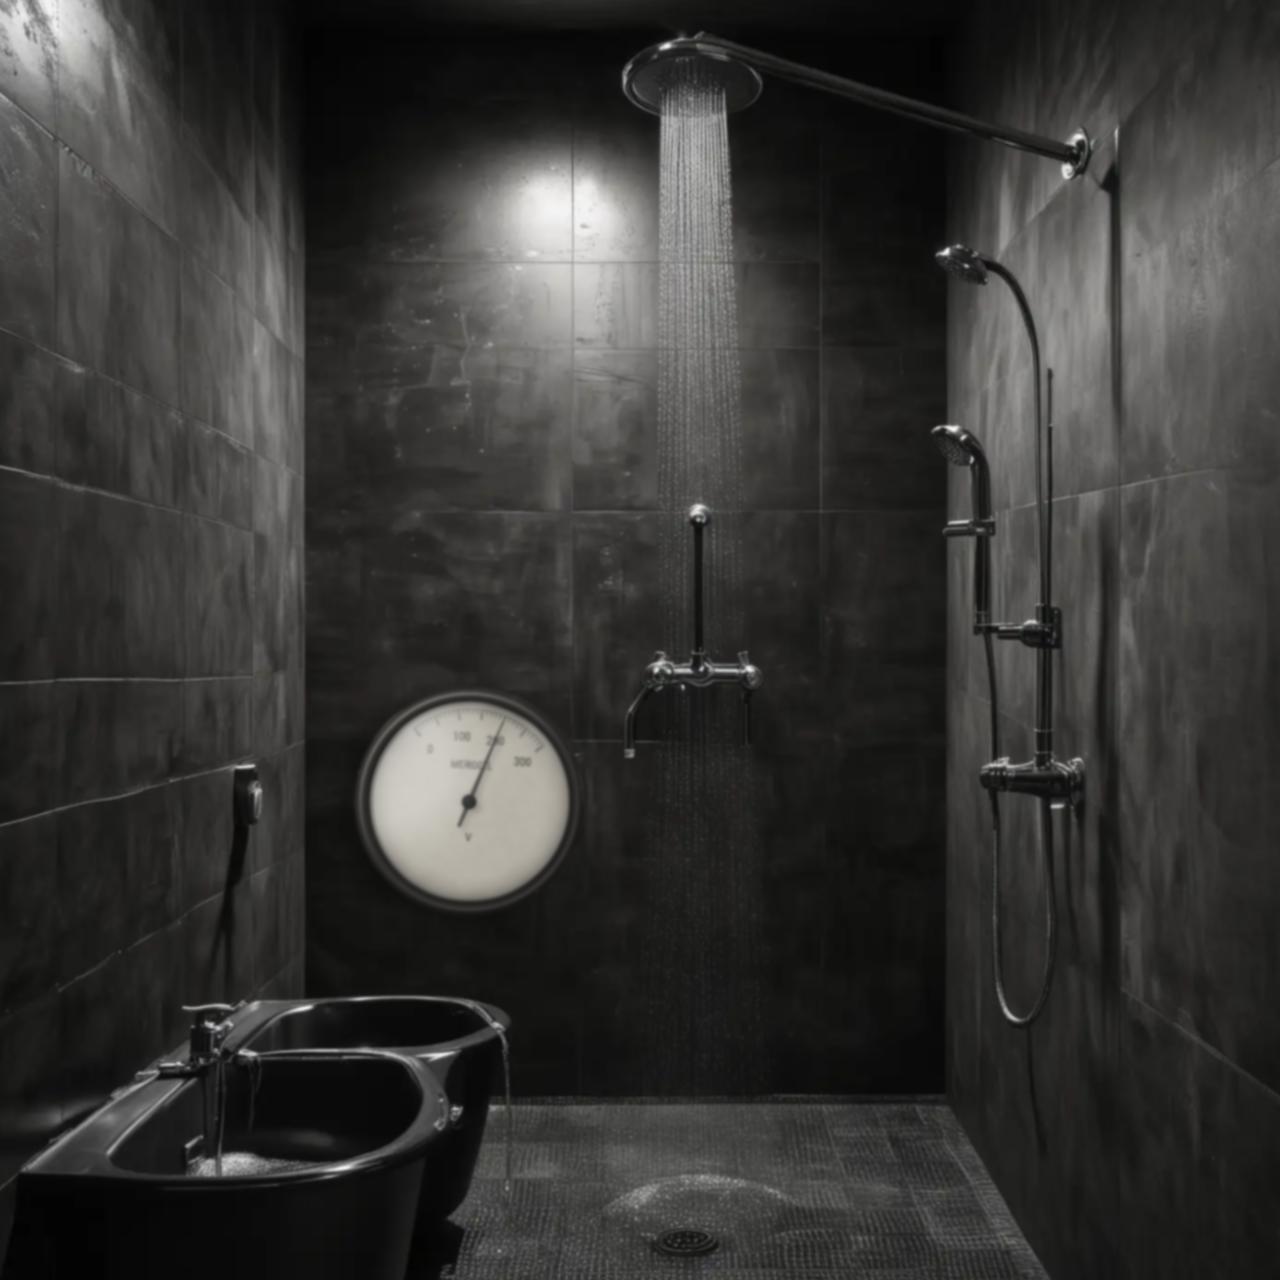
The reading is 200 V
